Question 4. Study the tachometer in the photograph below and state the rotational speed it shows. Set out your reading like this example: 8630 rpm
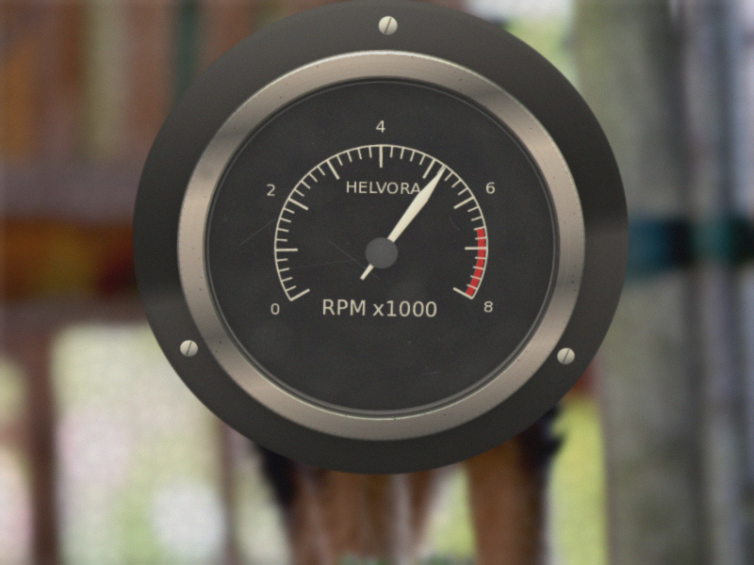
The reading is 5200 rpm
